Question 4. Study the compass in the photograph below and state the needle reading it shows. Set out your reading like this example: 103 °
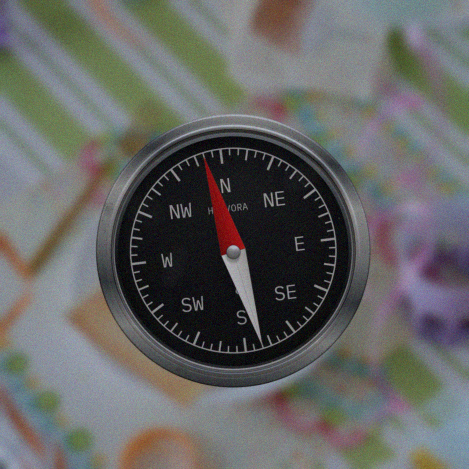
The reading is 350 °
